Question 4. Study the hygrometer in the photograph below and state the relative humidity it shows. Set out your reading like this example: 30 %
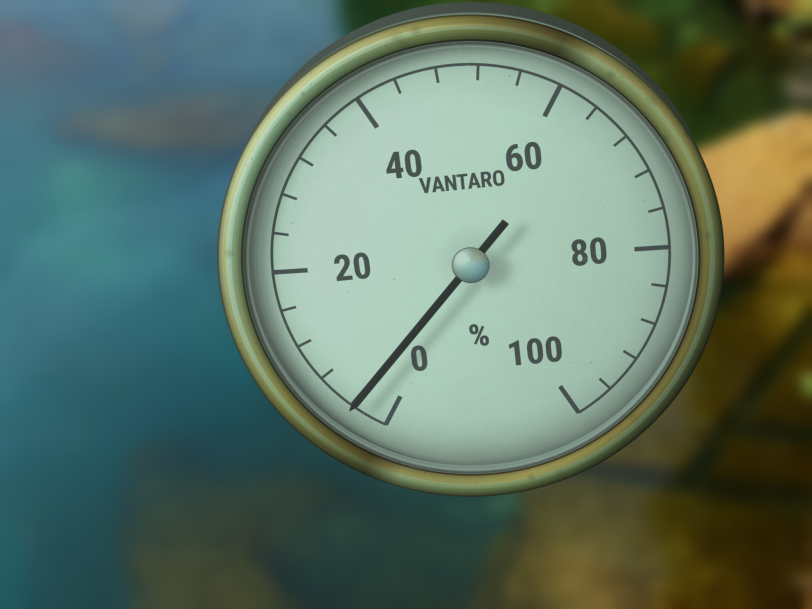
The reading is 4 %
